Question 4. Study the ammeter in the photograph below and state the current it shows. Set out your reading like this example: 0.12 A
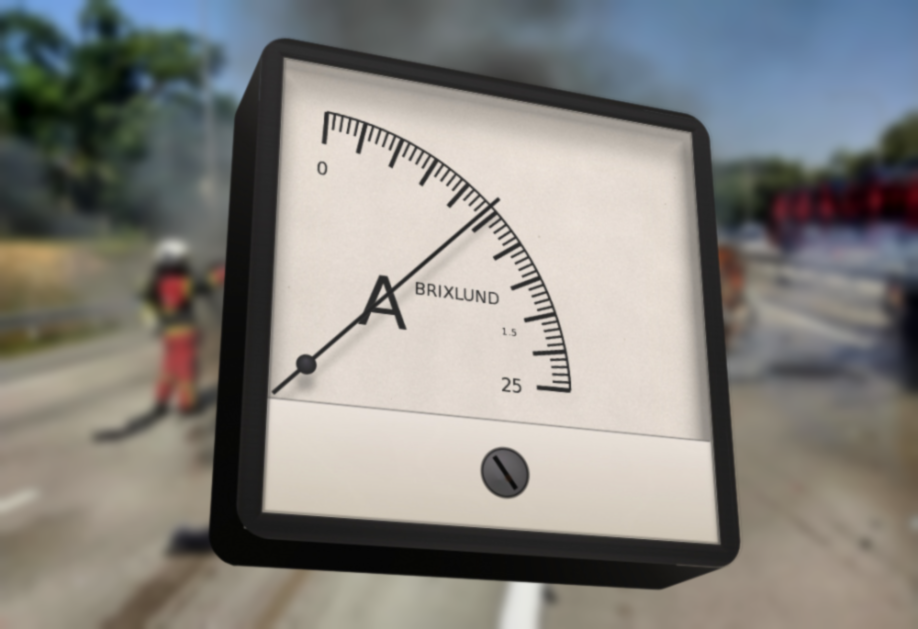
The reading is 12 A
